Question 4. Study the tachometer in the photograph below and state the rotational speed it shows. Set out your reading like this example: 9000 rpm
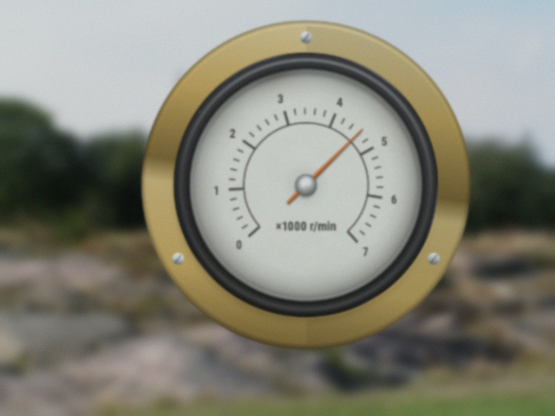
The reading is 4600 rpm
